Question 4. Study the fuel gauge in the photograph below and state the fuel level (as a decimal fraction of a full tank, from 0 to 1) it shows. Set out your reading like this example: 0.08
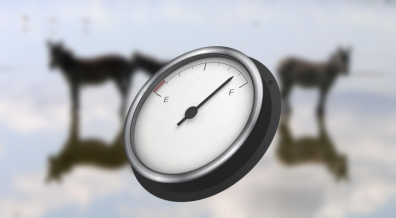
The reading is 0.875
